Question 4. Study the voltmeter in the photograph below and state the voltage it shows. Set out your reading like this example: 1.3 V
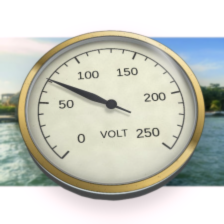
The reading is 70 V
